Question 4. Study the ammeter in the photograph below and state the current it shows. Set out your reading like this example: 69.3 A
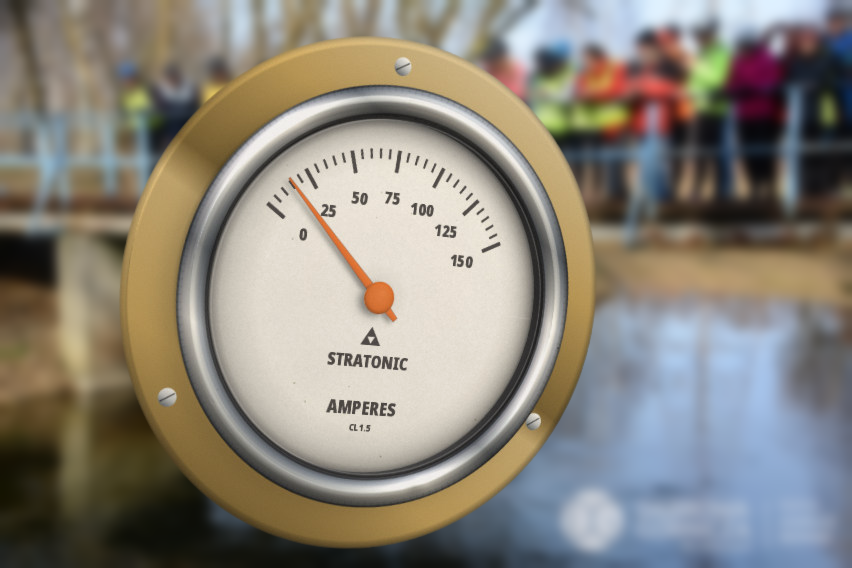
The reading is 15 A
